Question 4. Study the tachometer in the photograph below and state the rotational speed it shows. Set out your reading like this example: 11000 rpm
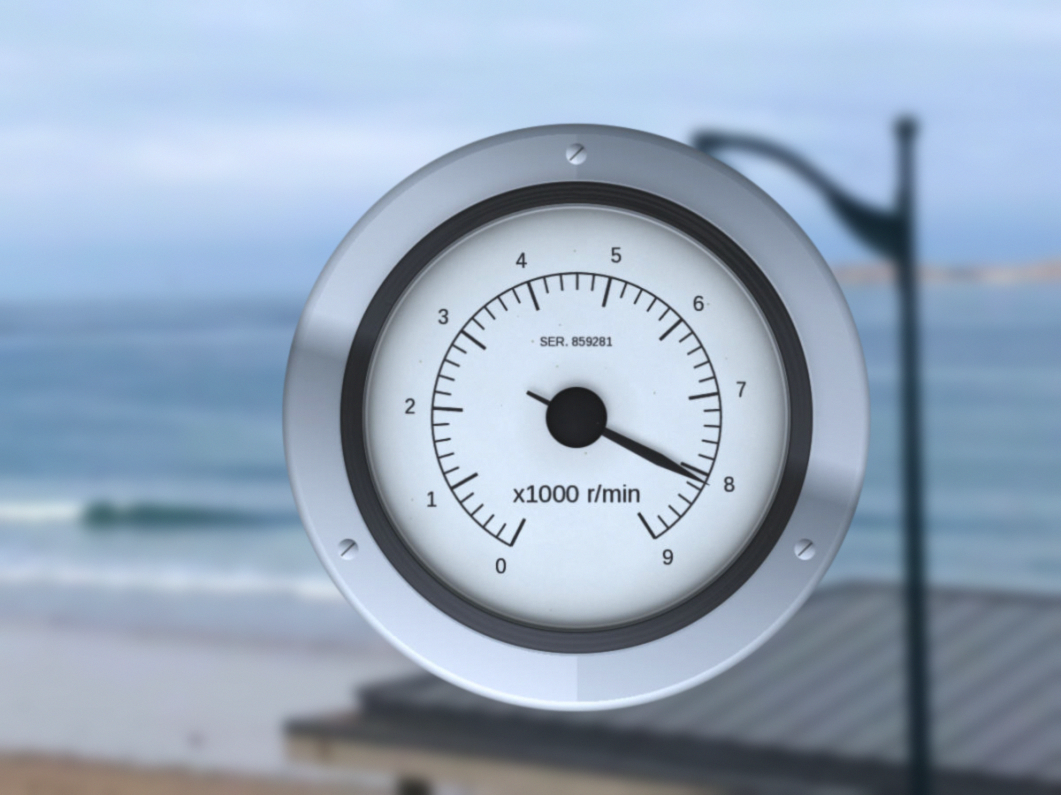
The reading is 8100 rpm
